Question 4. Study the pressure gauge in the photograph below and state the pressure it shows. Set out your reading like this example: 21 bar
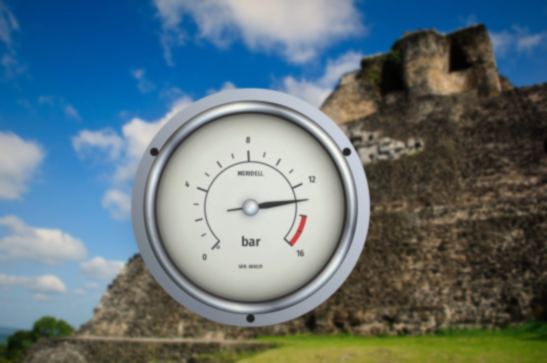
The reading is 13 bar
